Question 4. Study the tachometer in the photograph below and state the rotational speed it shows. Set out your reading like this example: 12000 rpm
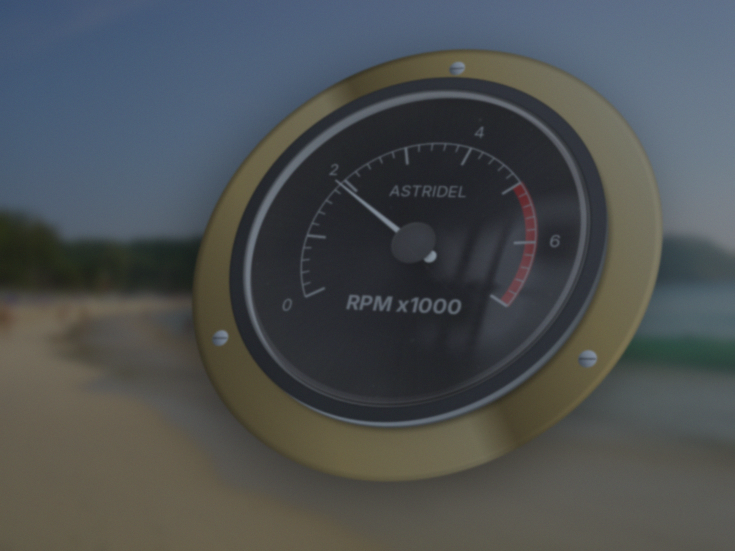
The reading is 1900 rpm
